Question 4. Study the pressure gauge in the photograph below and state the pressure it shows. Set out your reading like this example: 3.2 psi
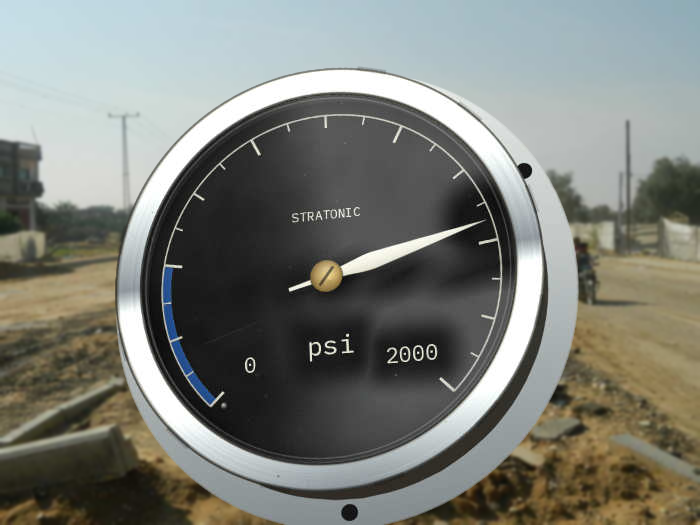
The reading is 1550 psi
